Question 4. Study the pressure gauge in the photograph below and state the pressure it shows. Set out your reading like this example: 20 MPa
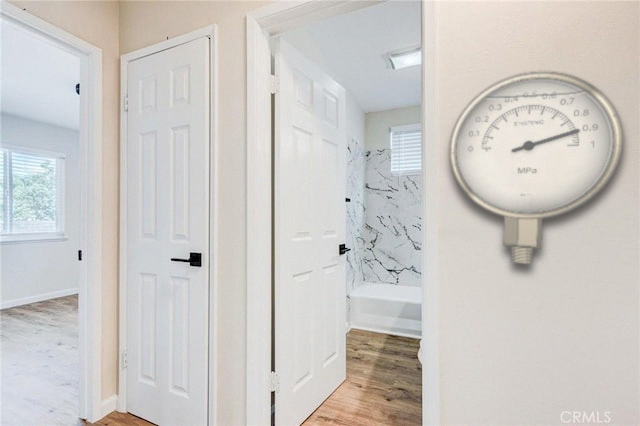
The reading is 0.9 MPa
